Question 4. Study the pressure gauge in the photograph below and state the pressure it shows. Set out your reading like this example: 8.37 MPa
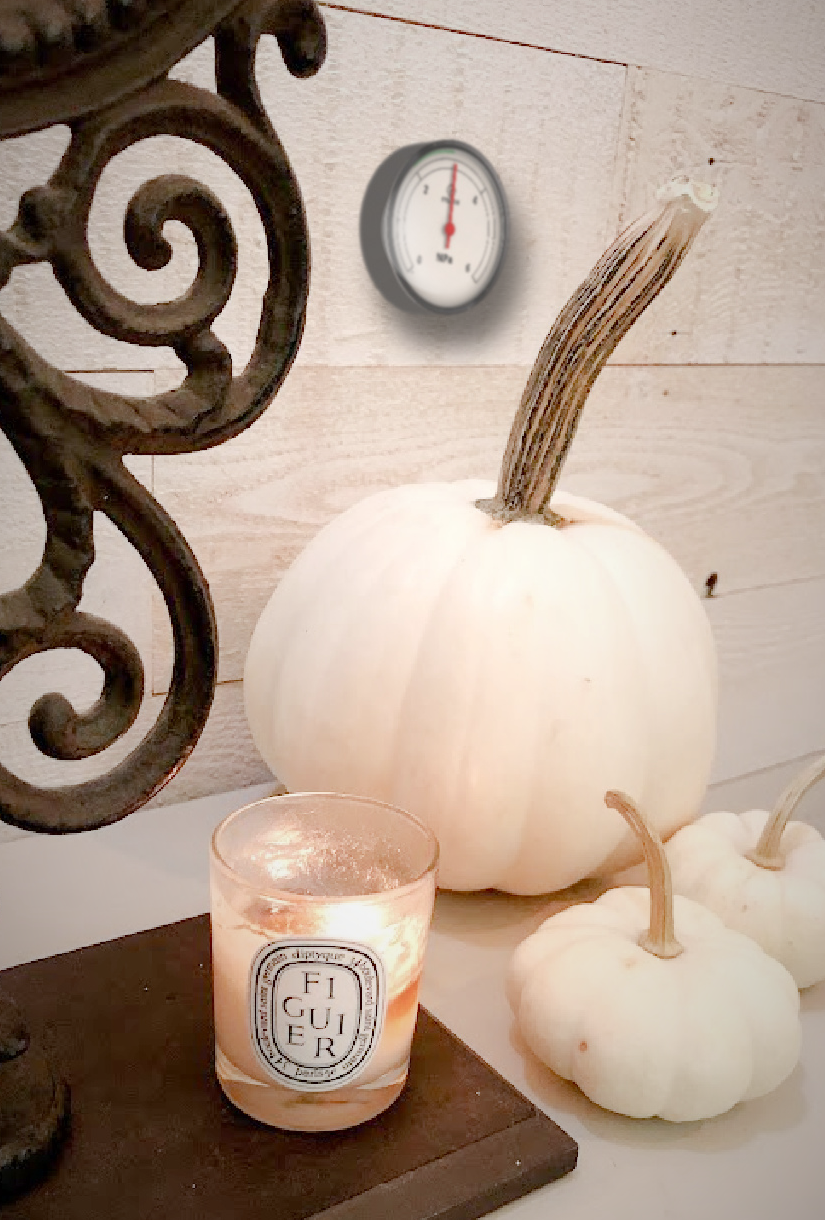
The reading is 3 MPa
